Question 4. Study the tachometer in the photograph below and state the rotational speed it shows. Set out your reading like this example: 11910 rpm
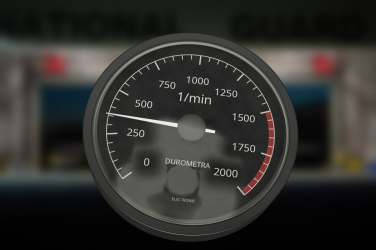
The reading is 350 rpm
